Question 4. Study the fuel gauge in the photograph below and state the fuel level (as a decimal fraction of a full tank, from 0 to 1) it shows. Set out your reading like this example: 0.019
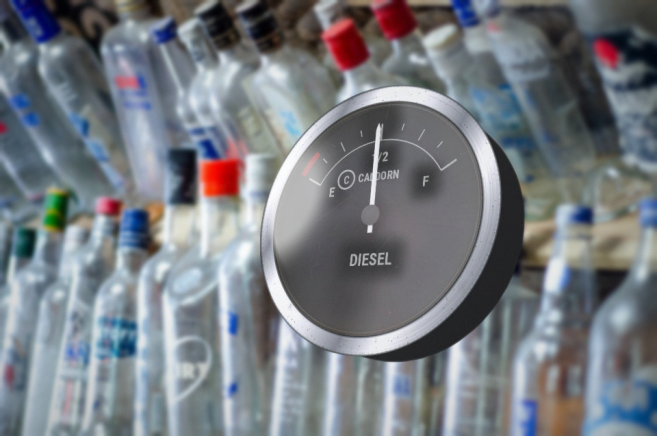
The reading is 0.5
